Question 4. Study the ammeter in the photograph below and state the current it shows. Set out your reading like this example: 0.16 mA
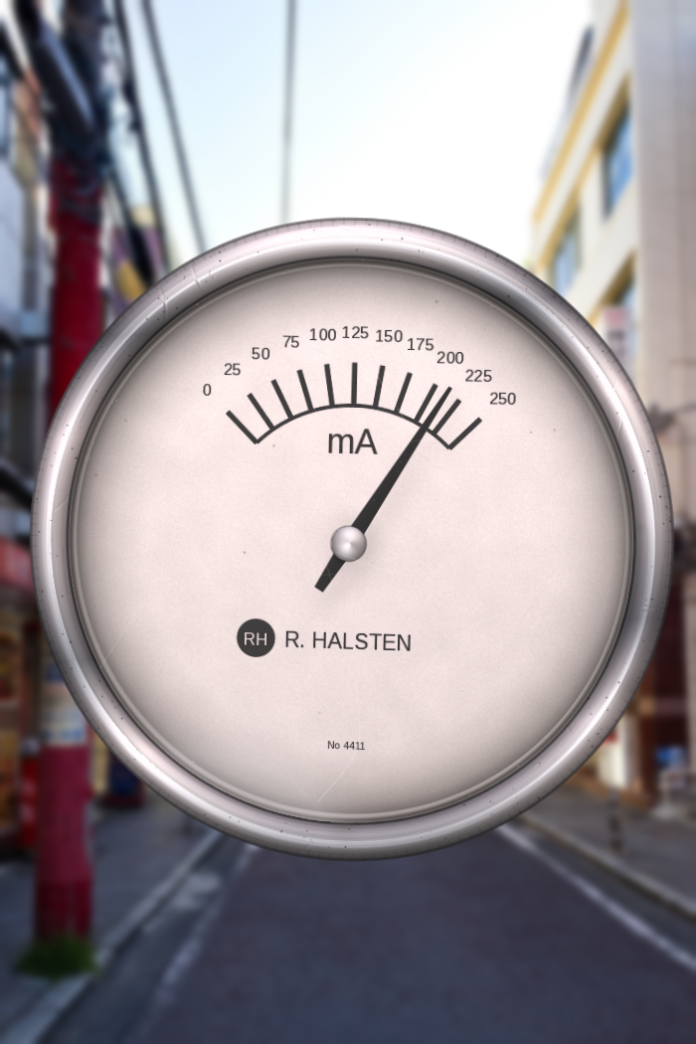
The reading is 212.5 mA
